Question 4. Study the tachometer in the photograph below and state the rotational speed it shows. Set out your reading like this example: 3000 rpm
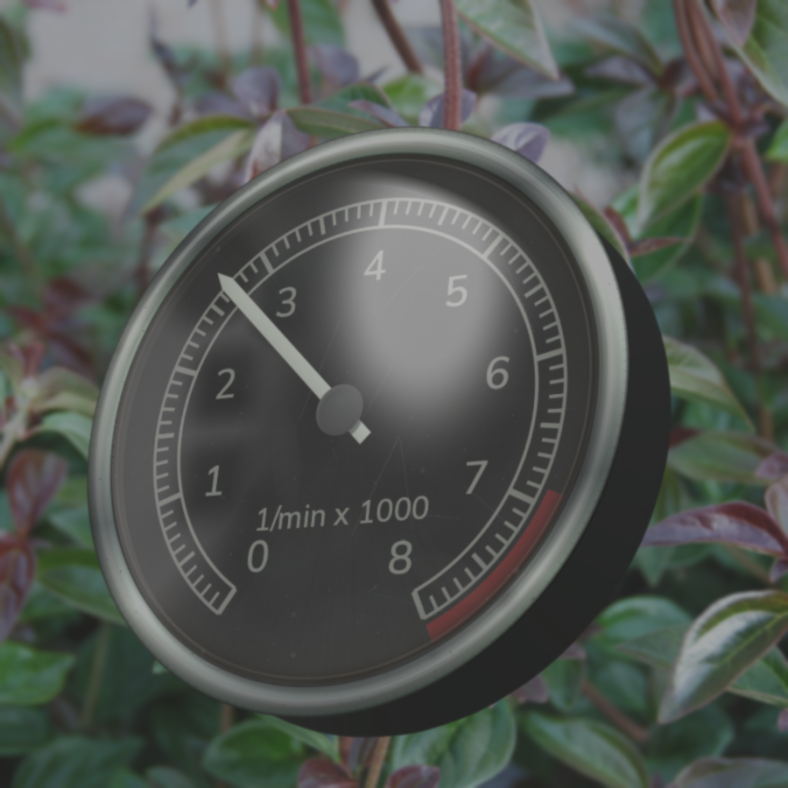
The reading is 2700 rpm
